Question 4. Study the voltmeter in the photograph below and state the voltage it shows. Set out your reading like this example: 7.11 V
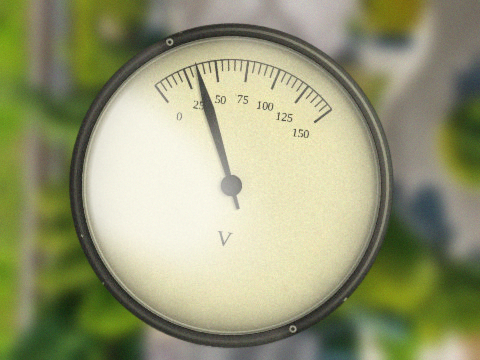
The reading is 35 V
